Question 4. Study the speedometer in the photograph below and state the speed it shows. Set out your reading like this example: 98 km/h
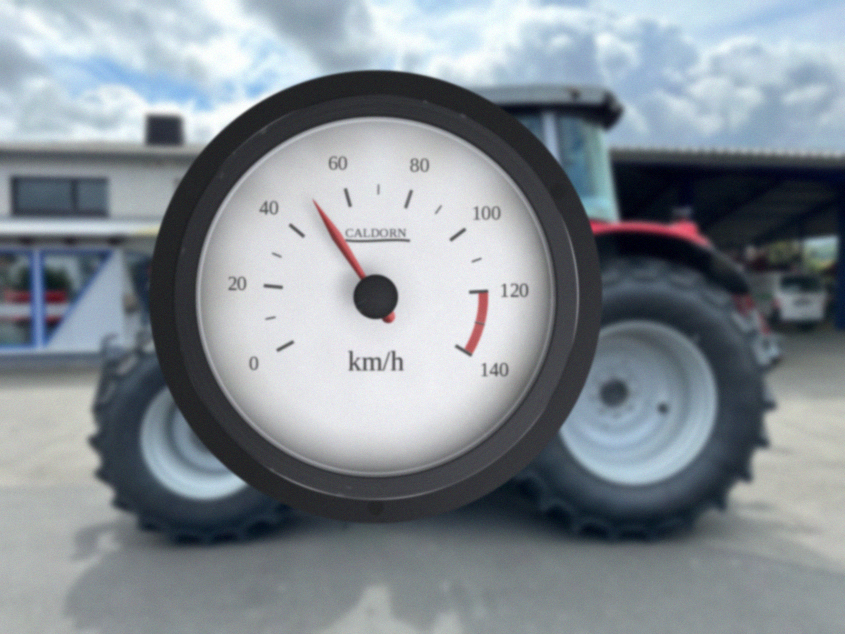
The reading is 50 km/h
